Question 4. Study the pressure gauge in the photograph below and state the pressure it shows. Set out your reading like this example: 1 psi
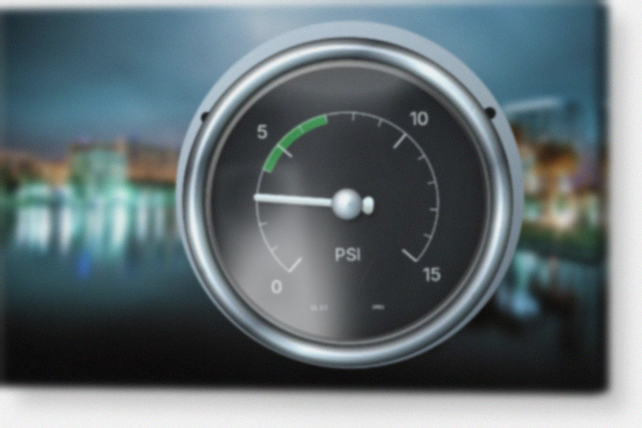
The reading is 3 psi
